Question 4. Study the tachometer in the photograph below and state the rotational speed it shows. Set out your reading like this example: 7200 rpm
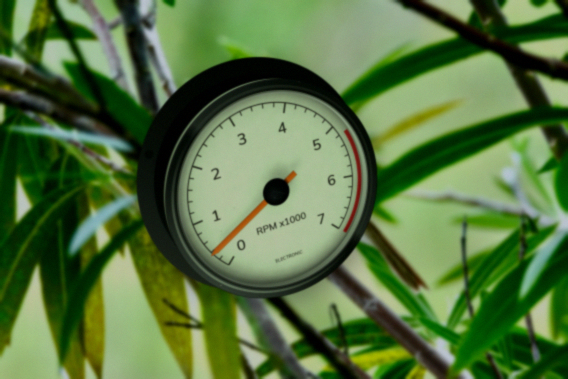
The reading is 400 rpm
